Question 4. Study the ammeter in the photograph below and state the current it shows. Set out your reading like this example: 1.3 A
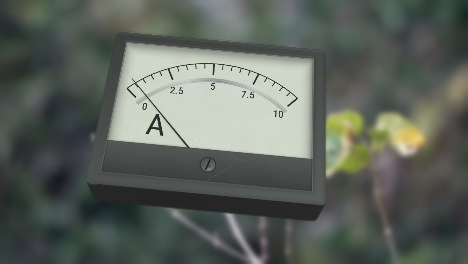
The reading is 0.5 A
